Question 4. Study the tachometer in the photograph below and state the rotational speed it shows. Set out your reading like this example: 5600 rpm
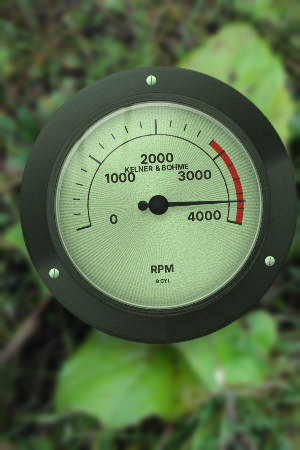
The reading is 3700 rpm
